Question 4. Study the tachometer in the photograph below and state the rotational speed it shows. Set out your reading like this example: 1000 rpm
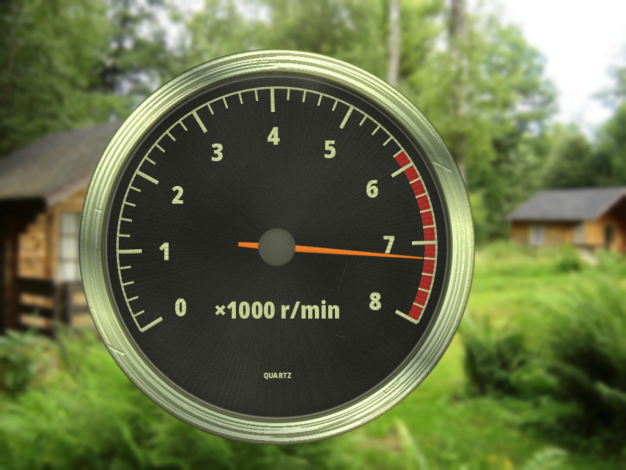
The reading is 7200 rpm
